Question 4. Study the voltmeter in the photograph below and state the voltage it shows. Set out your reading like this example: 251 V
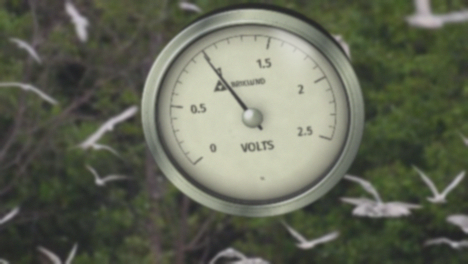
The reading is 1 V
